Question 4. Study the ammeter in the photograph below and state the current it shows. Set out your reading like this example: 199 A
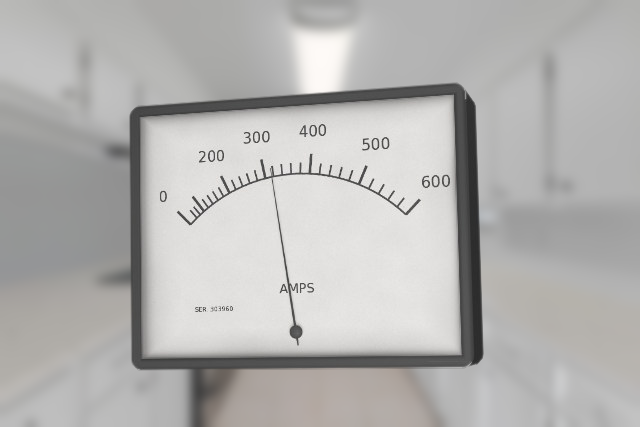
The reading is 320 A
